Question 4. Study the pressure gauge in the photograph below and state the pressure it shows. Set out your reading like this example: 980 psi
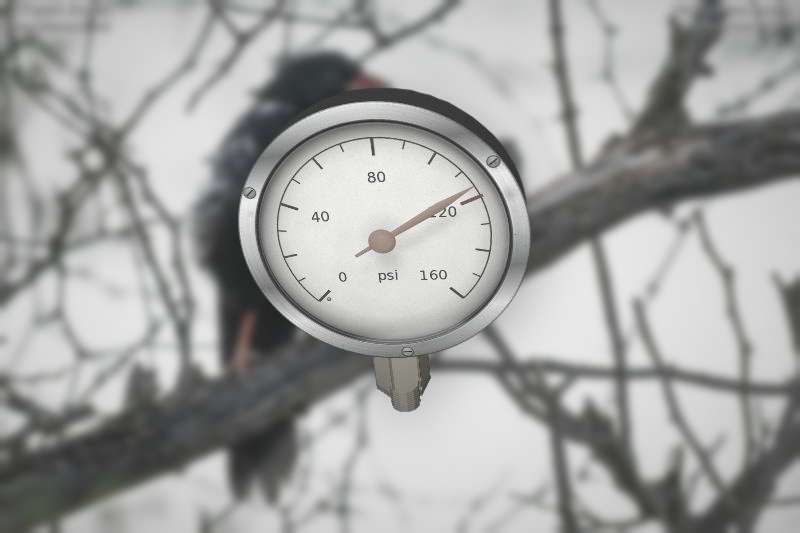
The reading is 115 psi
